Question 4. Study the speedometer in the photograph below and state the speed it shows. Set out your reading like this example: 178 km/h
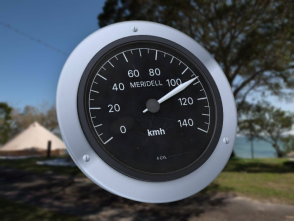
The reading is 107.5 km/h
